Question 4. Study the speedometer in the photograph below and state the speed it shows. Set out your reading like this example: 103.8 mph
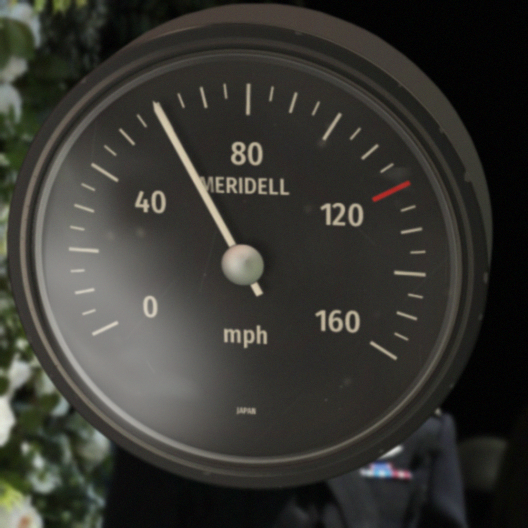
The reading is 60 mph
